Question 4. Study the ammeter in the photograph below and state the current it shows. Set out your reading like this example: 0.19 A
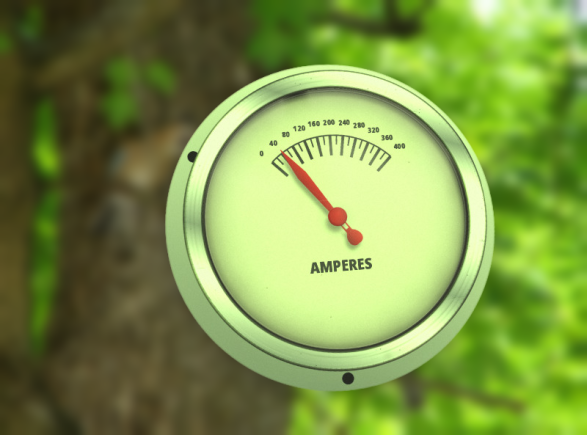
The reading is 40 A
